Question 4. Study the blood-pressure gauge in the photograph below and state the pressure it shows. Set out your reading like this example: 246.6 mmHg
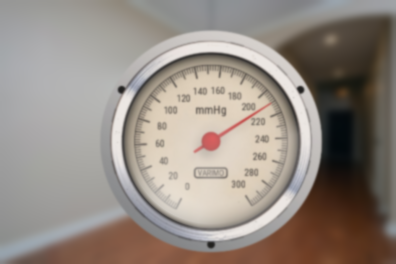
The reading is 210 mmHg
